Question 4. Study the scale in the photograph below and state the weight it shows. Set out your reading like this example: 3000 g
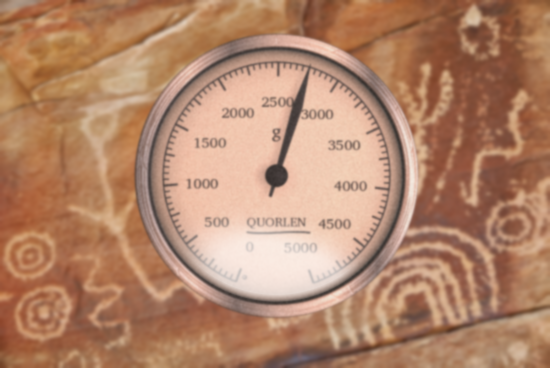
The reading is 2750 g
